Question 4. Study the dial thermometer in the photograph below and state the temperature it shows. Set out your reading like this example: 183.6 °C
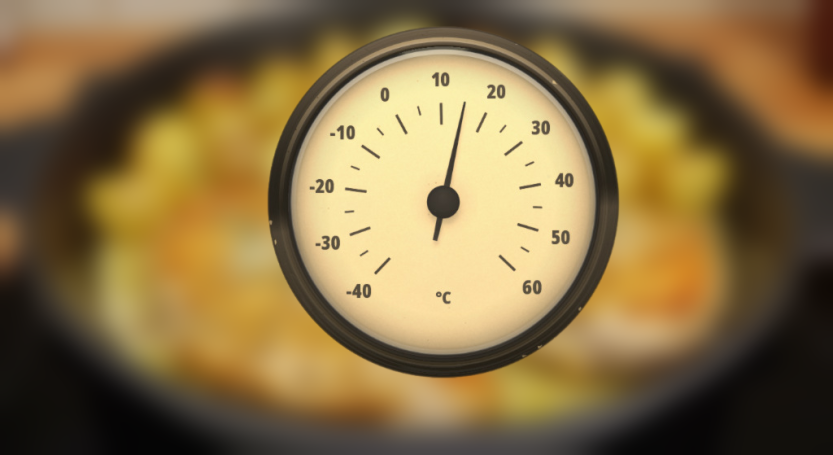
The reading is 15 °C
